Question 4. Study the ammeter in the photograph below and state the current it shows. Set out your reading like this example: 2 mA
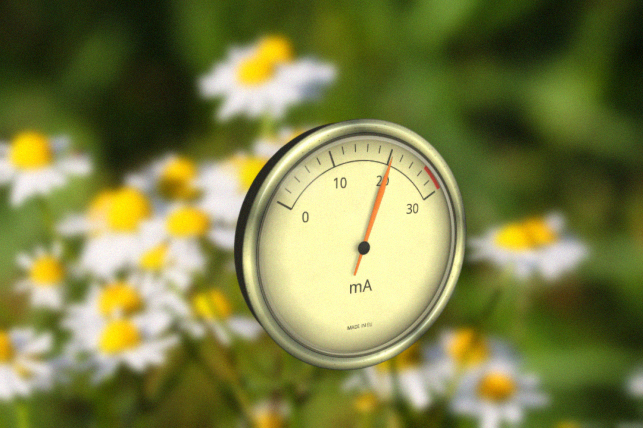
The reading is 20 mA
